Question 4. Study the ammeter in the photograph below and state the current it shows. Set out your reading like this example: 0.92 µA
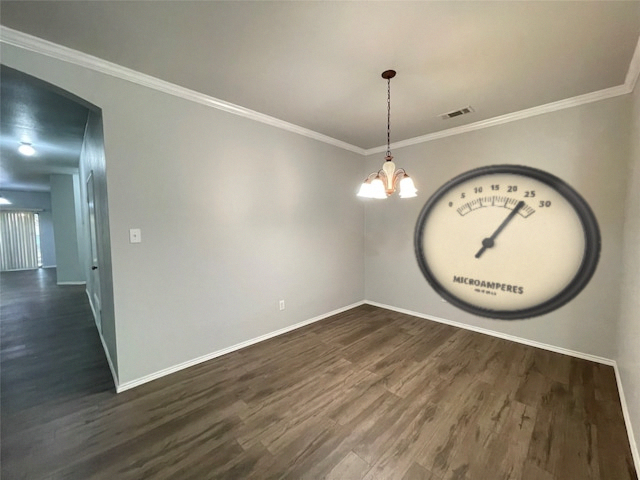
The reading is 25 µA
